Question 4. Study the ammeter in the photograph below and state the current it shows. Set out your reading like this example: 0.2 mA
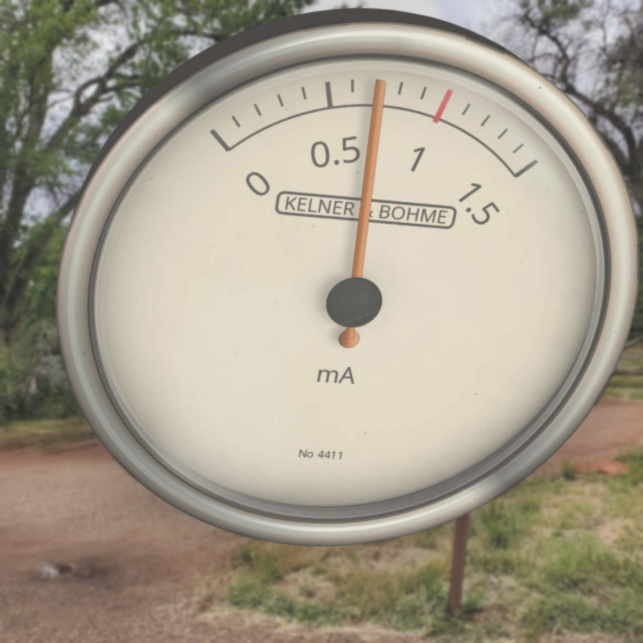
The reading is 0.7 mA
